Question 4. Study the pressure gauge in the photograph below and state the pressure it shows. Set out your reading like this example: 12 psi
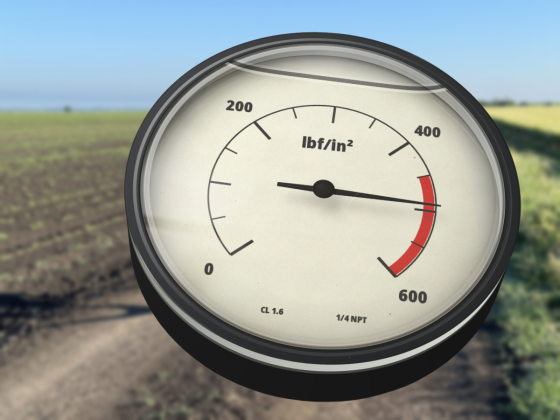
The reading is 500 psi
